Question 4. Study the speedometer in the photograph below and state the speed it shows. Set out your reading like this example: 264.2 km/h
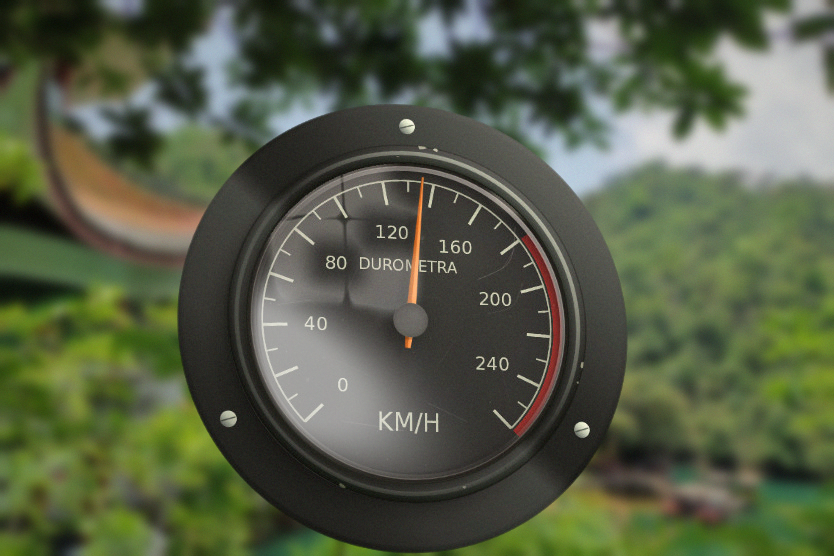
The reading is 135 km/h
